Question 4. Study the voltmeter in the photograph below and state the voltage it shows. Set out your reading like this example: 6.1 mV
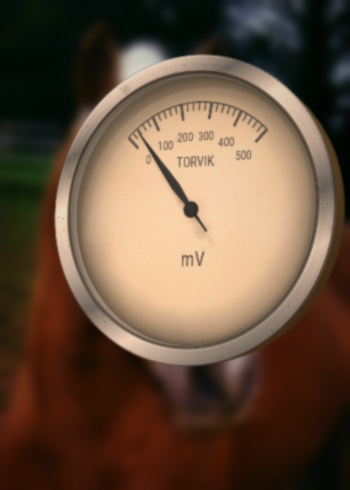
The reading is 40 mV
